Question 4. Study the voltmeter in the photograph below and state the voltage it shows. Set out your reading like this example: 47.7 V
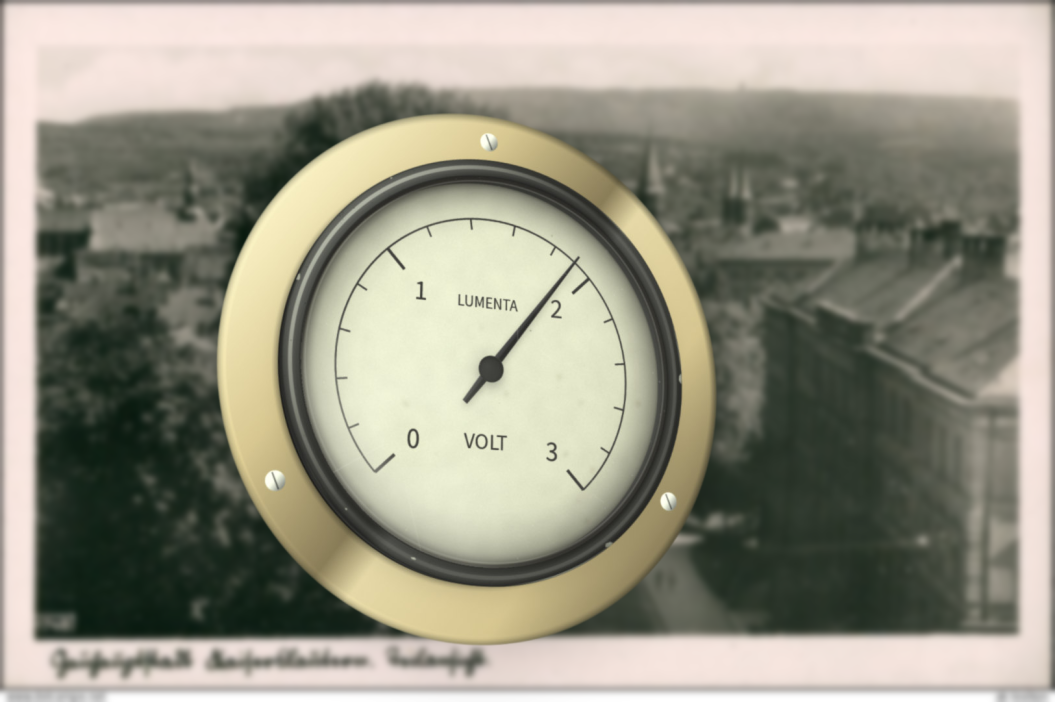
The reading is 1.9 V
